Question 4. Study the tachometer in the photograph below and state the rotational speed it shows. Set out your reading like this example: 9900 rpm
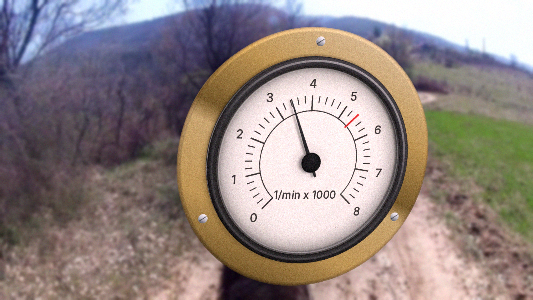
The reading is 3400 rpm
